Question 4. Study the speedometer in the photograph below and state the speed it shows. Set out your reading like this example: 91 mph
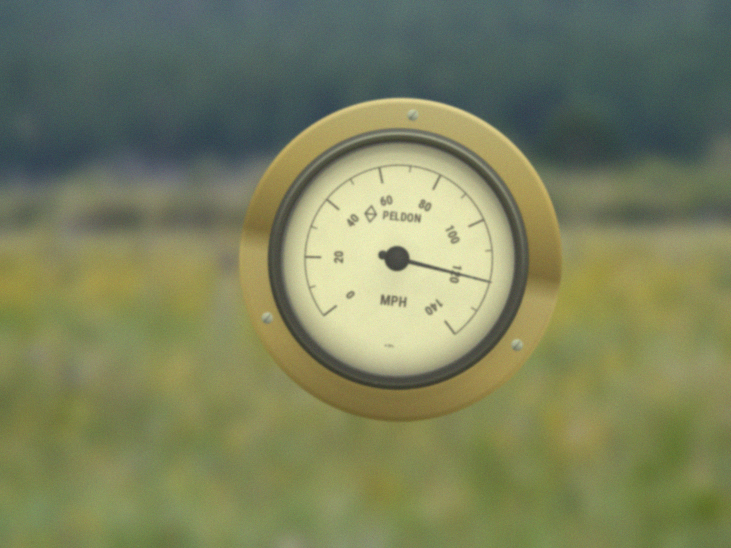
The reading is 120 mph
